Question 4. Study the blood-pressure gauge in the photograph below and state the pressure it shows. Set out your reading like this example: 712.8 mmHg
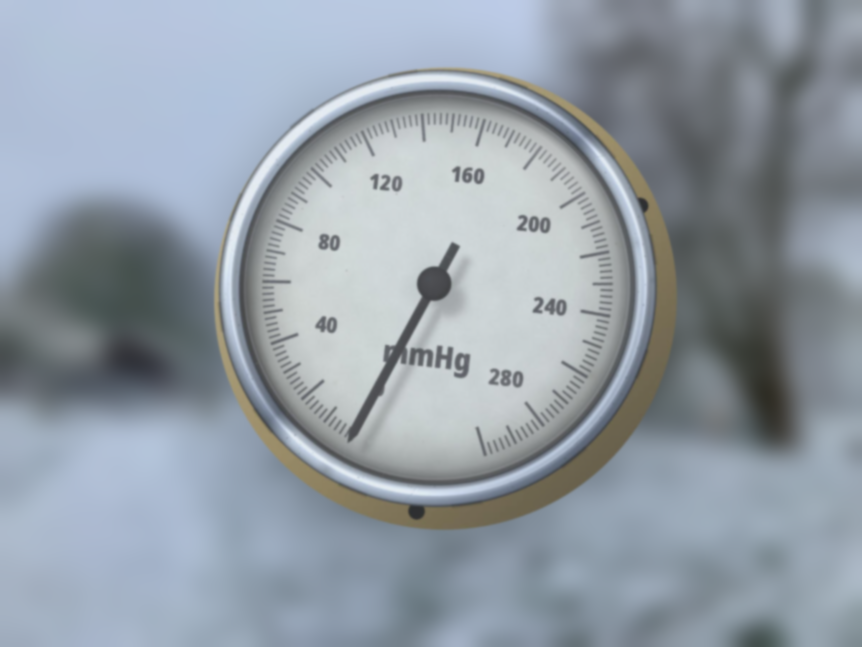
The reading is 0 mmHg
